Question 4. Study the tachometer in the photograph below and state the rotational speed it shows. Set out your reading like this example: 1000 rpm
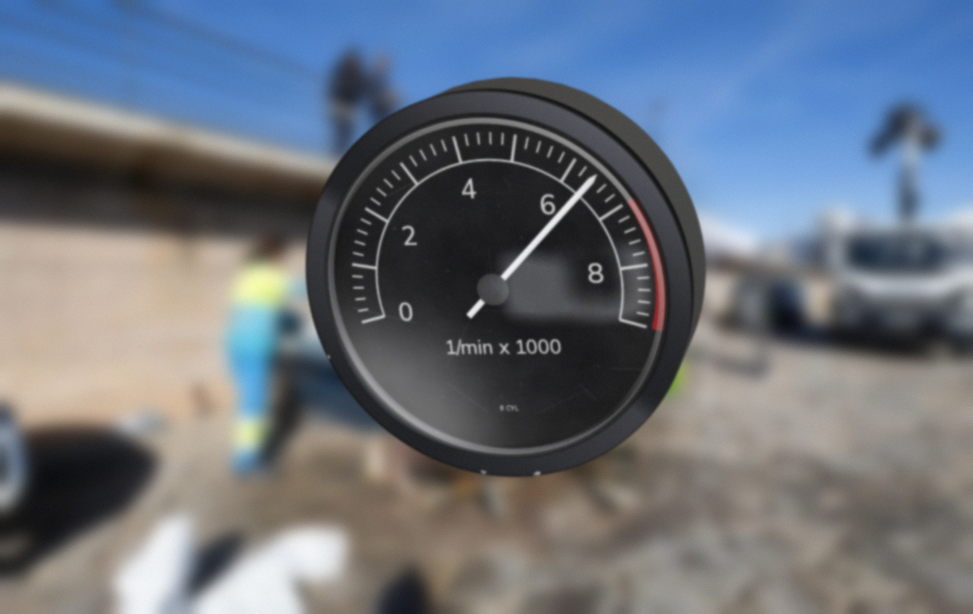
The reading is 6400 rpm
